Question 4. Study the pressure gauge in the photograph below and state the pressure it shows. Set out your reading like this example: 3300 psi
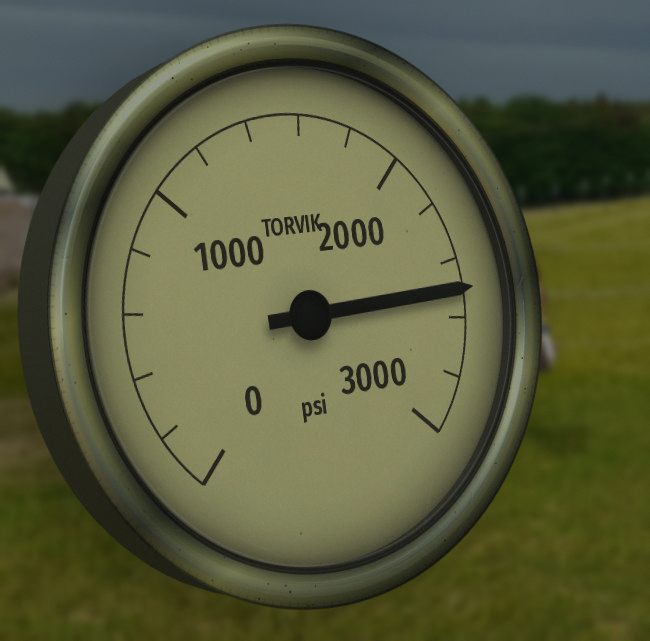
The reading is 2500 psi
